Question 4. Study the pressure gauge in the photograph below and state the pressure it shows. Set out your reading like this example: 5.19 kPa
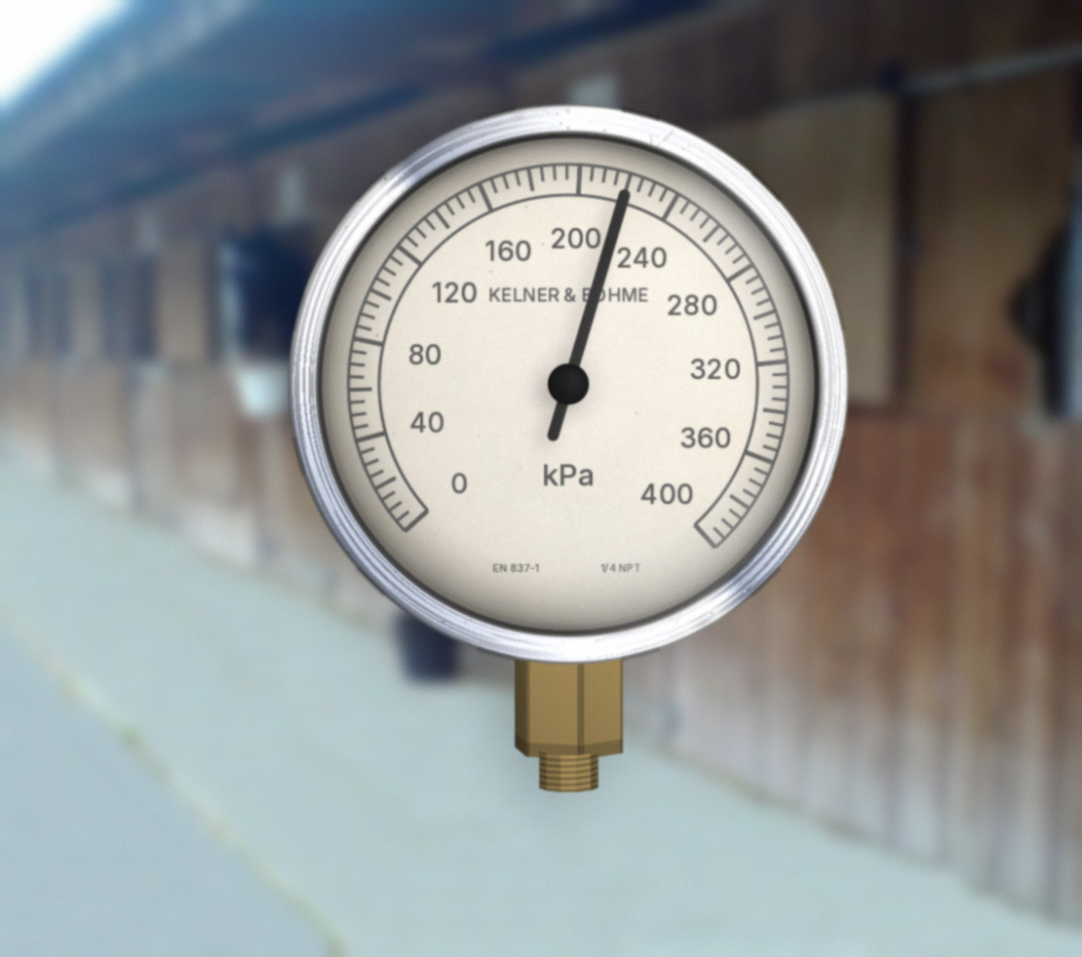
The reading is 220 kPa
